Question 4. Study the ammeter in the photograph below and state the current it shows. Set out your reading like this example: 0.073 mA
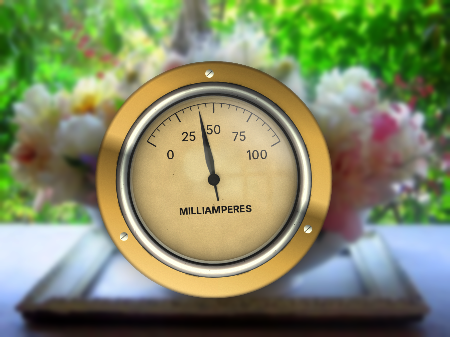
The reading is 40 mA
